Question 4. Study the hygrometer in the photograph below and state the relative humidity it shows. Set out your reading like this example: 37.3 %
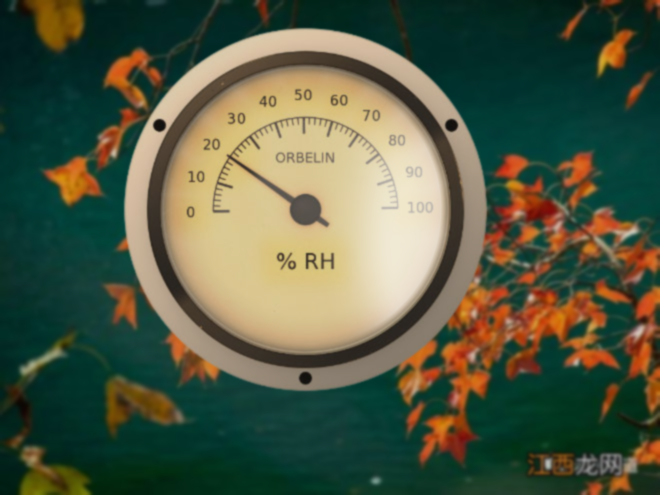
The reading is 20 %
